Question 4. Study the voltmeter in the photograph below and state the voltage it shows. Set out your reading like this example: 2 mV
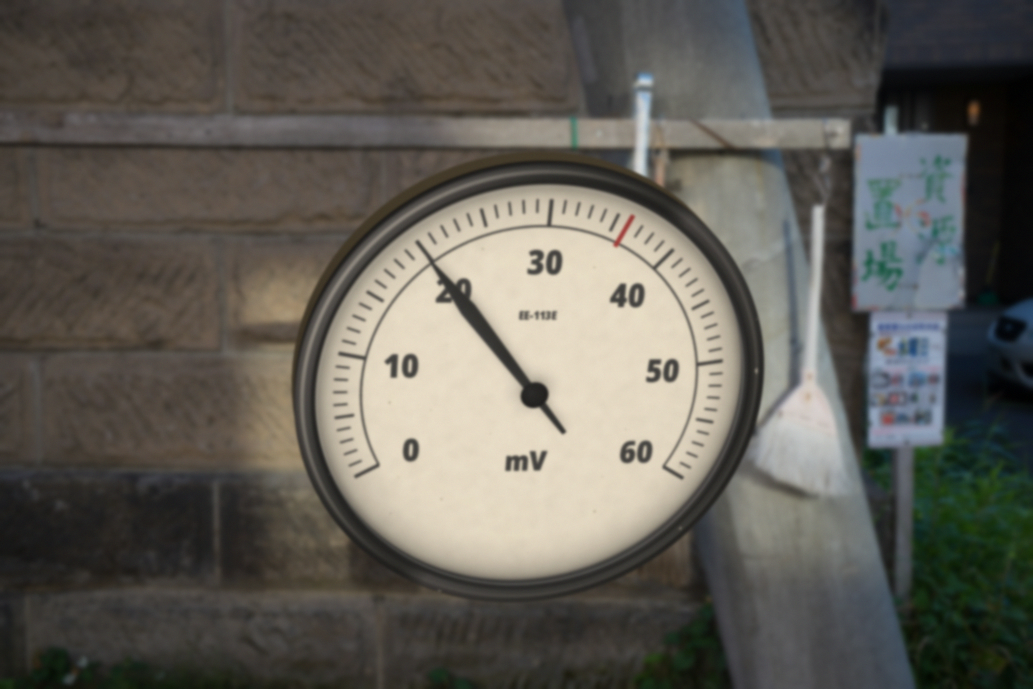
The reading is 20 mV
